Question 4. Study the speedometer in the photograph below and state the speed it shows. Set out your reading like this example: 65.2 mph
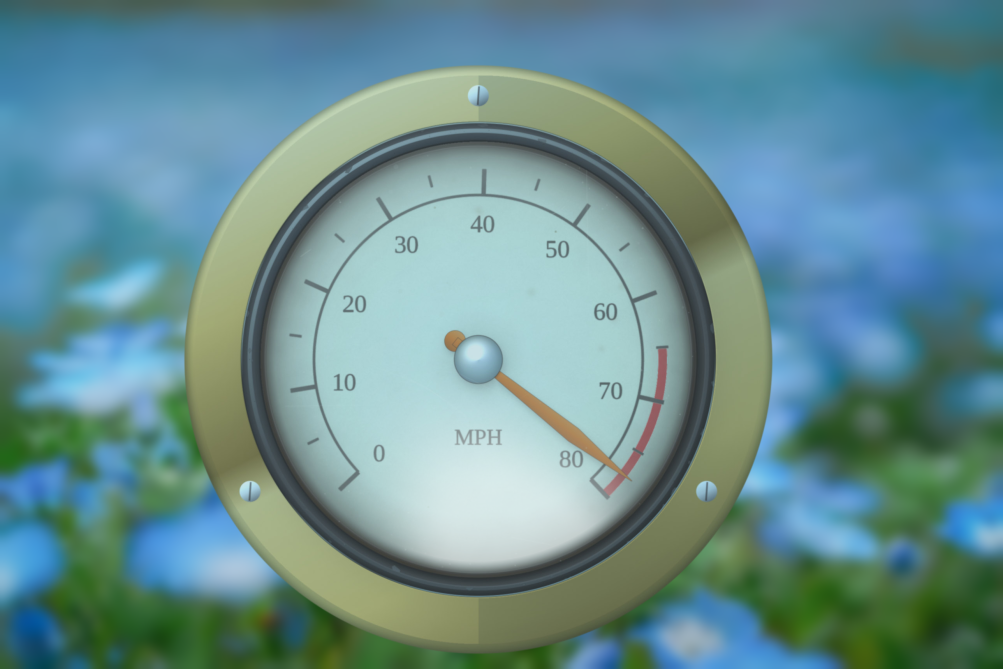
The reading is 77.5 mph
